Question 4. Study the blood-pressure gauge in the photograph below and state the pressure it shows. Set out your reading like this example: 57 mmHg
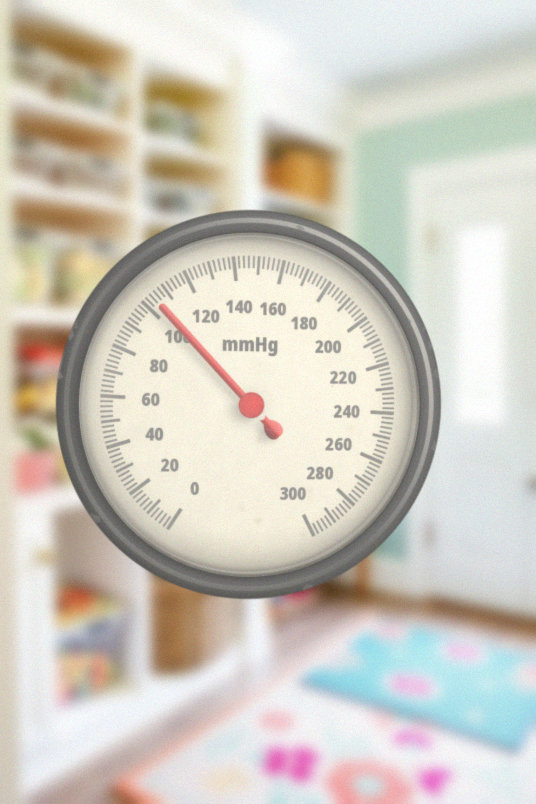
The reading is 104 mmHg
